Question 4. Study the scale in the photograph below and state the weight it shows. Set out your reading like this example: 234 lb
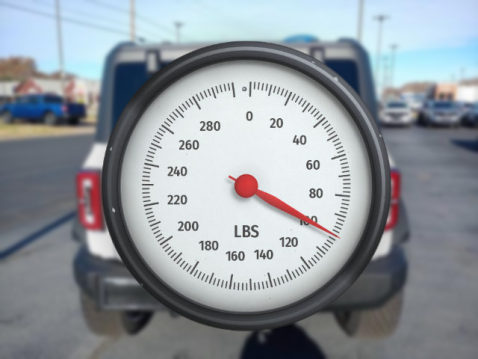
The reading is 100 lb
